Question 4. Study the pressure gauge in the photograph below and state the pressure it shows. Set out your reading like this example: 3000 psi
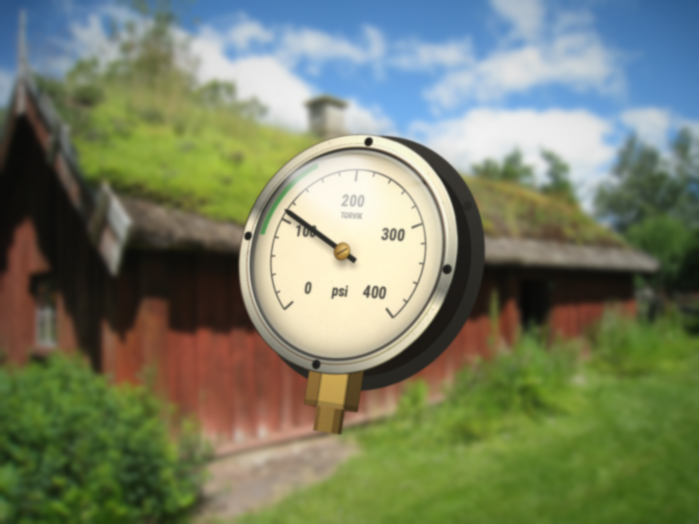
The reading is 110 psi
